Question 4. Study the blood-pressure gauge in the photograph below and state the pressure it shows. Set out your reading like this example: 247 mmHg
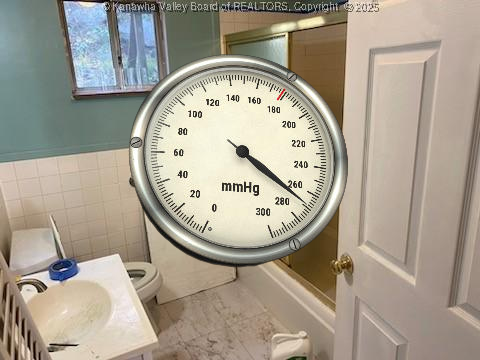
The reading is 270 mmHg
